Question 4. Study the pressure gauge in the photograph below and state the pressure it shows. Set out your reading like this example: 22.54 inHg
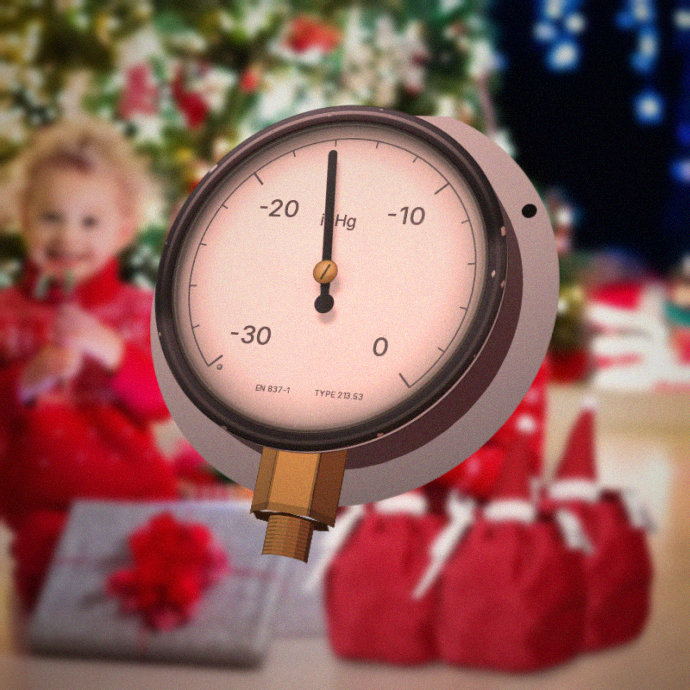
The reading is -16 inHg
